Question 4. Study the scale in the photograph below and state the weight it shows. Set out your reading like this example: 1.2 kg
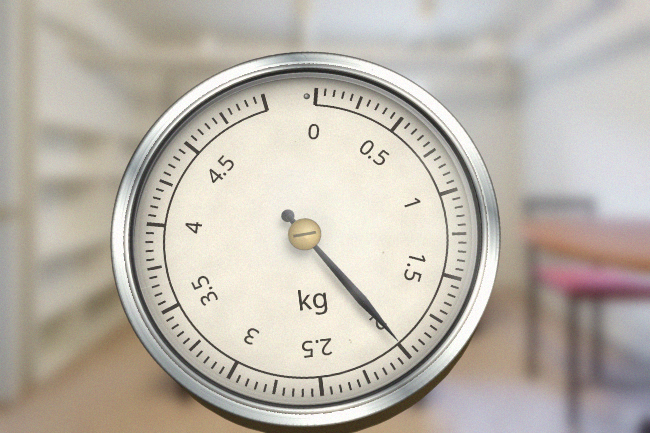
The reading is 2 kg
